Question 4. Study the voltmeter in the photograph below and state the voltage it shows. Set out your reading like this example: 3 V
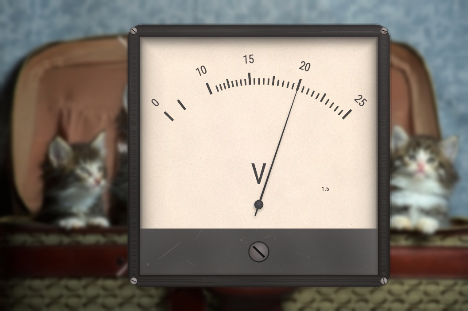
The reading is 20 V
